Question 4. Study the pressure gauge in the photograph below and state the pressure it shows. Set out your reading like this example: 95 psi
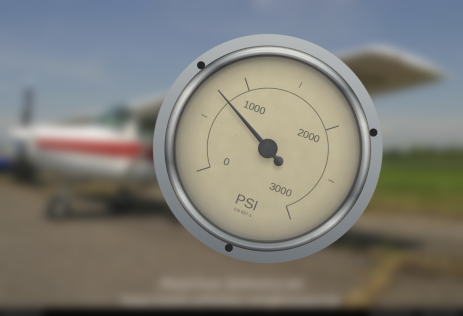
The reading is 750 psi
